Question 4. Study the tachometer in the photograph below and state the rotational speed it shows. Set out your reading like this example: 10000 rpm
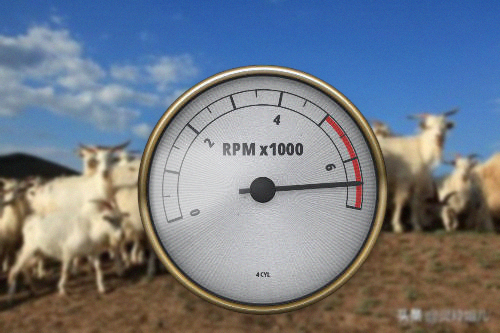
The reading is 6500 rpm
